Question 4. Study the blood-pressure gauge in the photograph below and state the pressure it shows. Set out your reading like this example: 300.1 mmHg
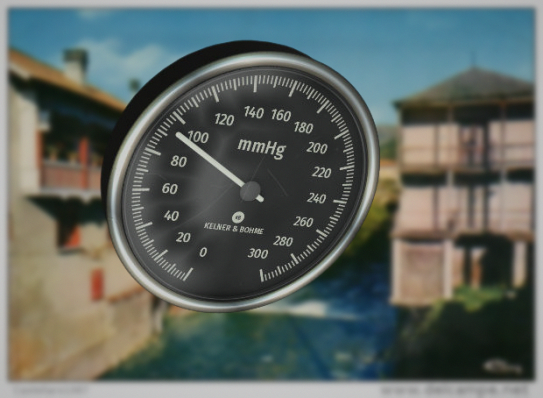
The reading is 94 mmHg
